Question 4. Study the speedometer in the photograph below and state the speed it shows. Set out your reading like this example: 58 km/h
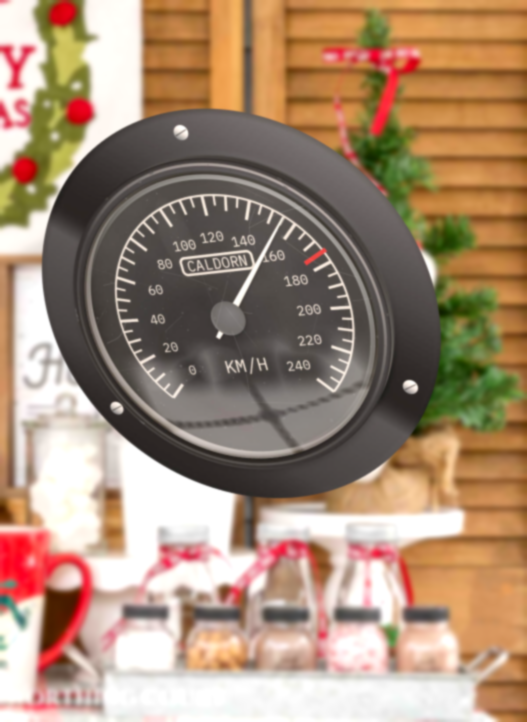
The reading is 155 km/h
